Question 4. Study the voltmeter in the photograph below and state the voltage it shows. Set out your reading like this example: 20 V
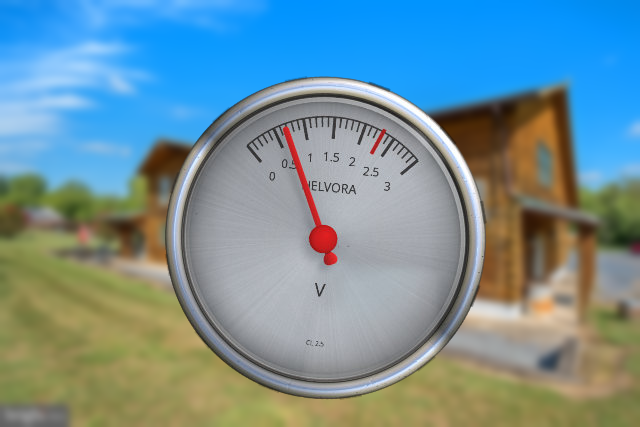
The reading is 0.7 V
